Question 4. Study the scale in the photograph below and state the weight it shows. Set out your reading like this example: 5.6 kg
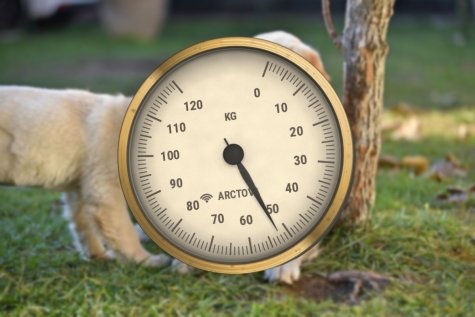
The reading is 52 kg
